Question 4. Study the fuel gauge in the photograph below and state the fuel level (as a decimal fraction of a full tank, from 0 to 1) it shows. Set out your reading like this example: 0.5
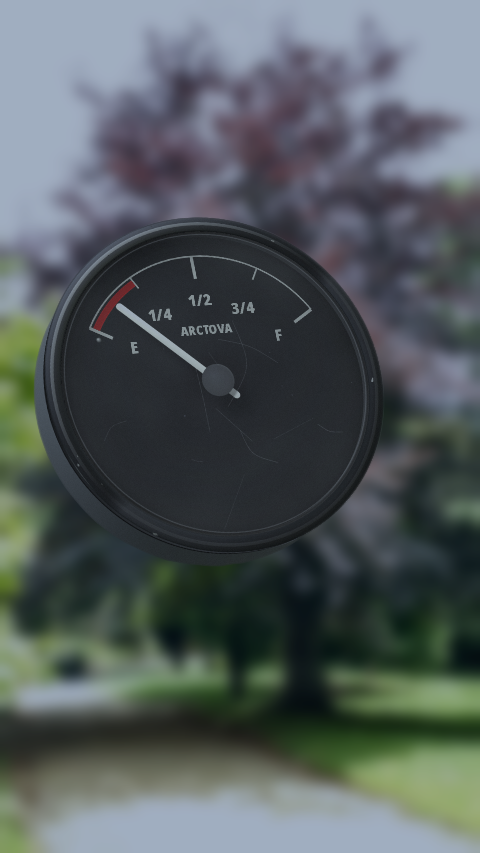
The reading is 0.125
